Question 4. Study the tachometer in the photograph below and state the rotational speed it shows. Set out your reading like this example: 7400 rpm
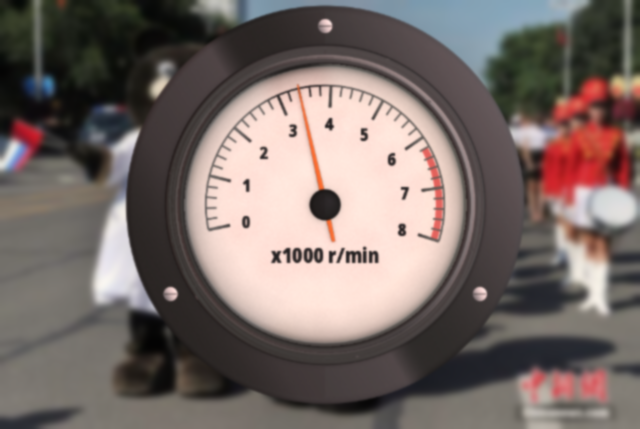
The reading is 3400 rpm
